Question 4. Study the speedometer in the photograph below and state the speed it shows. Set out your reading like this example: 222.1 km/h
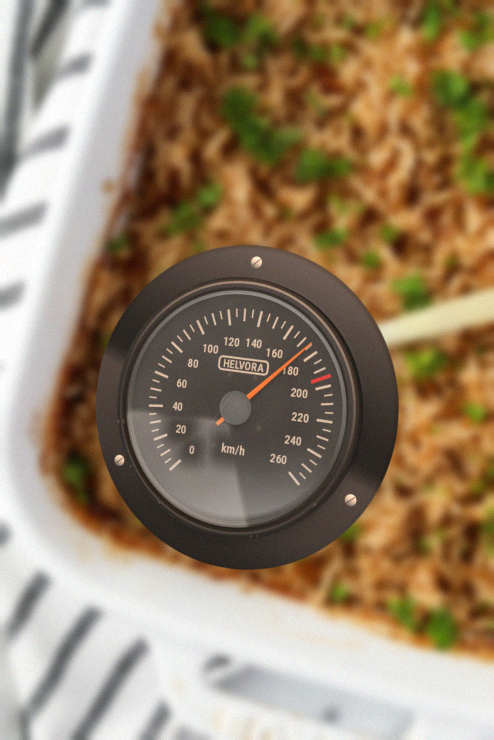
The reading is 175 km/h
